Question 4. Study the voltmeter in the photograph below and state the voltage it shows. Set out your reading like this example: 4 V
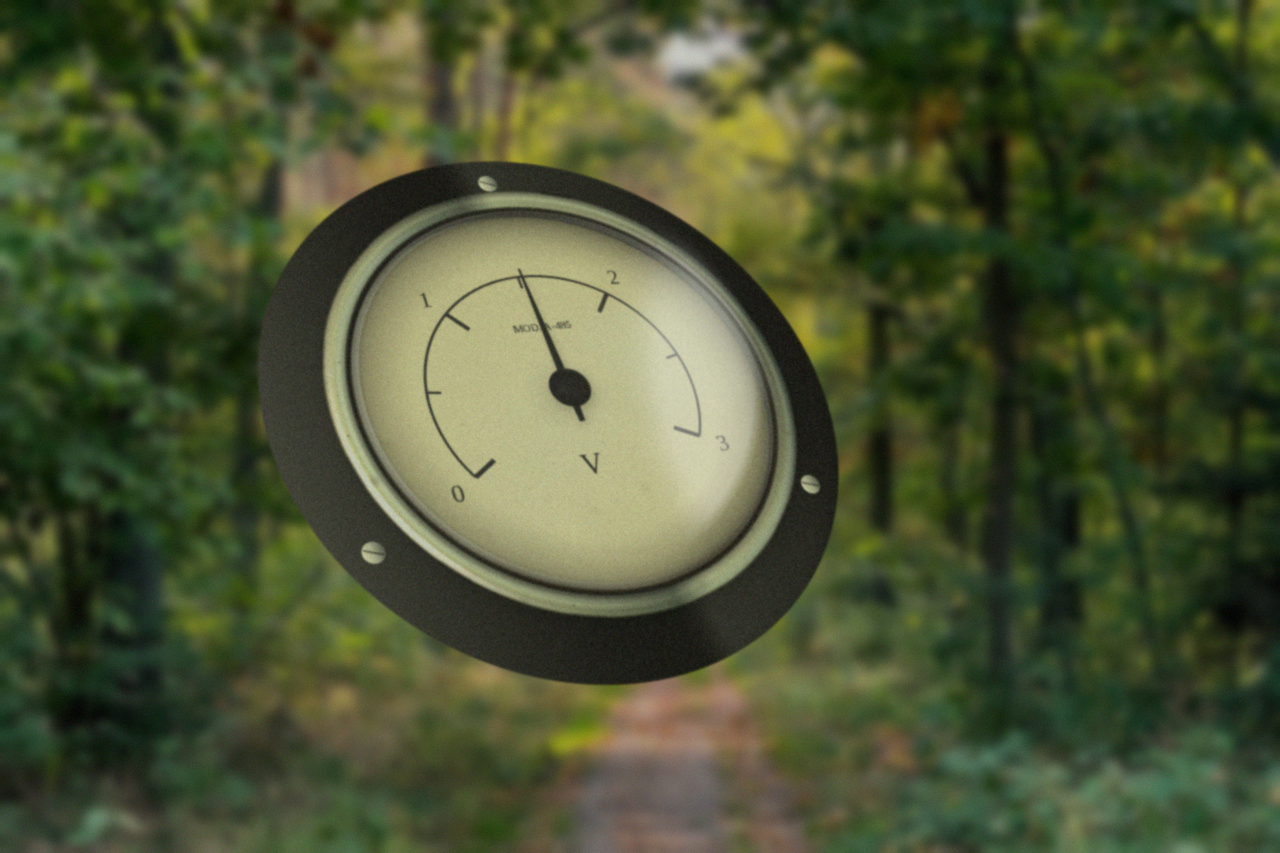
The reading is 1.5 V
